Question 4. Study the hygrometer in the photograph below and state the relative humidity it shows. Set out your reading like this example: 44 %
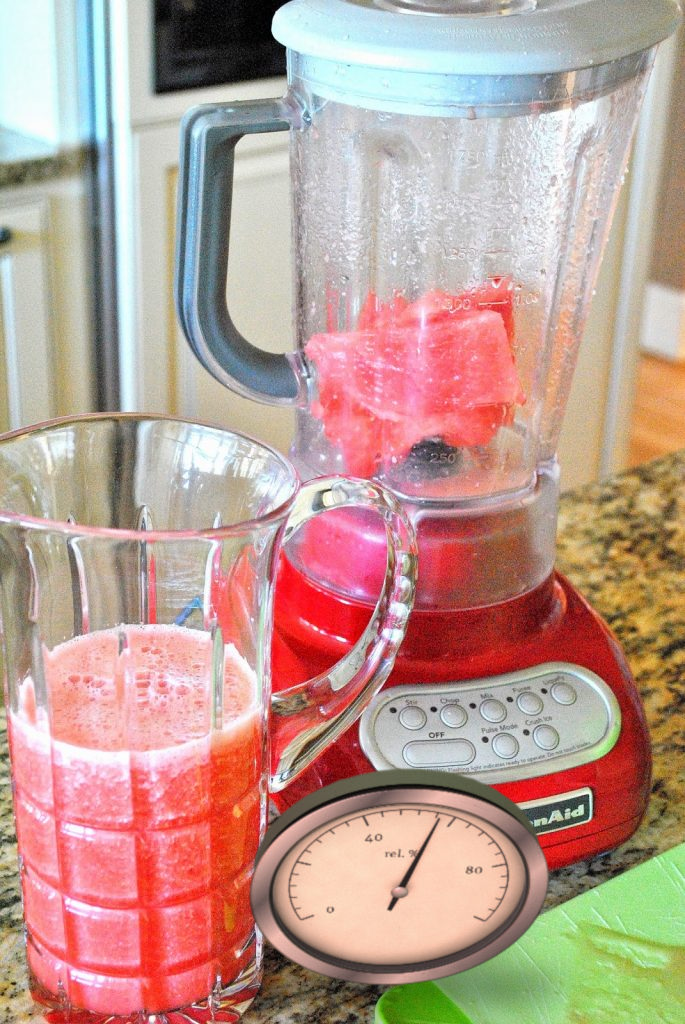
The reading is 56 %
